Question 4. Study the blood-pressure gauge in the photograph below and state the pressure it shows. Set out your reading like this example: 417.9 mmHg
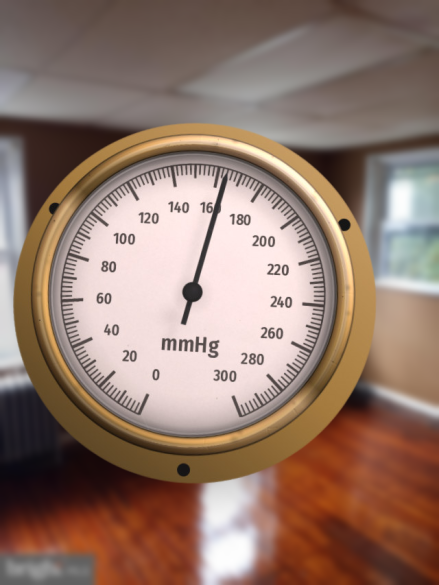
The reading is 164 mmHg
